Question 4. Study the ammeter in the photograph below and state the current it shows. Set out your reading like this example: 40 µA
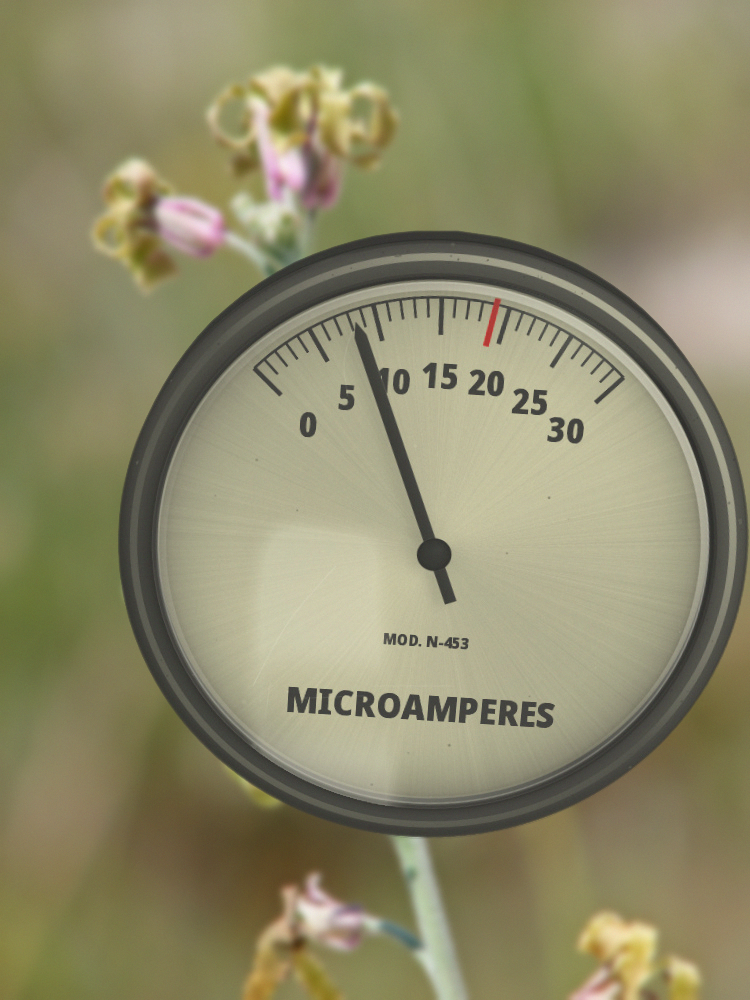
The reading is 8.5 µA
